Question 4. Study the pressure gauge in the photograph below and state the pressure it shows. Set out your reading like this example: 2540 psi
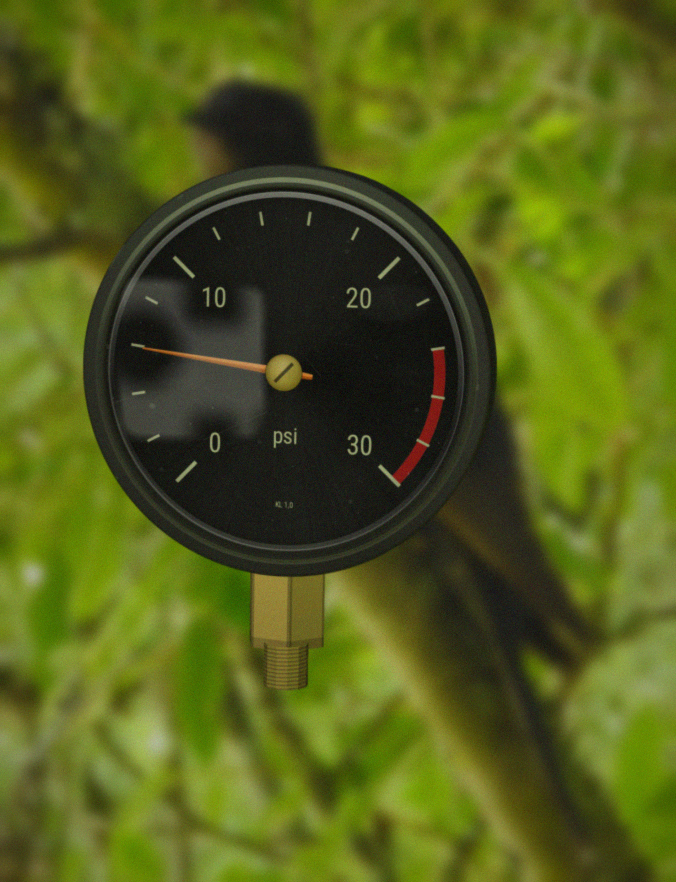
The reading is 6 psi
